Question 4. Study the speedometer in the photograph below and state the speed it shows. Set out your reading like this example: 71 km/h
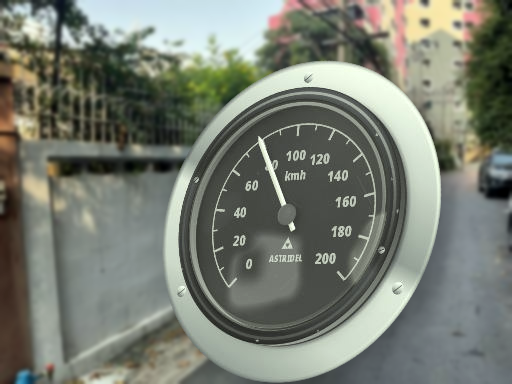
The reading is 80 km/h
